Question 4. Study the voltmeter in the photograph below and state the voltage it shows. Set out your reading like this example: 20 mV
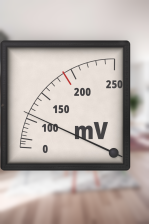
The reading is 110 mV
